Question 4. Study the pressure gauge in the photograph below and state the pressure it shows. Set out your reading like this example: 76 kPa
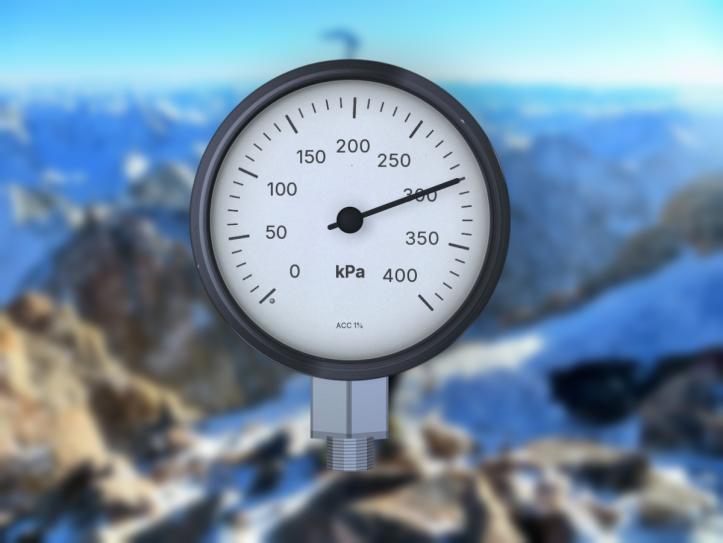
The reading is 300 kPa
